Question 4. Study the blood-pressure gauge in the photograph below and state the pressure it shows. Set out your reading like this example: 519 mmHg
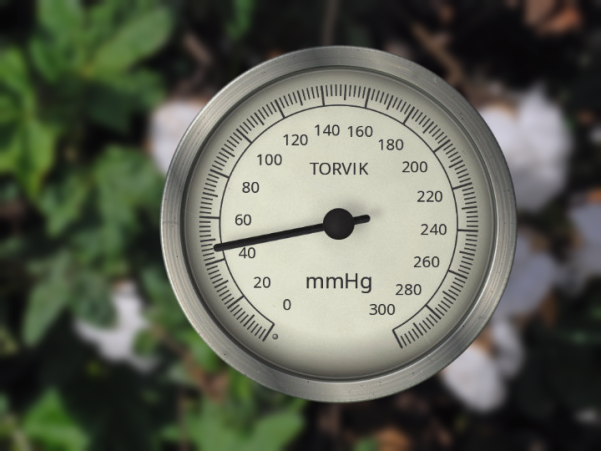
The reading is 46 mmHg
